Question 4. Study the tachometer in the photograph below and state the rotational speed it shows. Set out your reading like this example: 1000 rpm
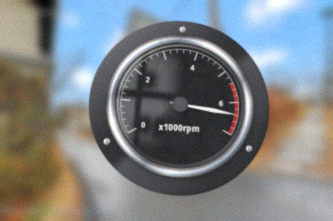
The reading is 6400 rpm
